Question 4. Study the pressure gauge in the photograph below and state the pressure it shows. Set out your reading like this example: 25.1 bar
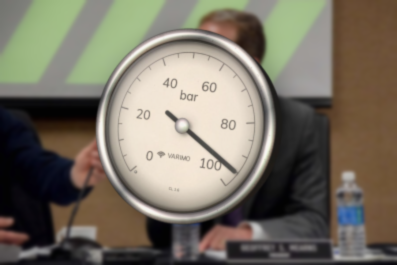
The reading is 95 bar
